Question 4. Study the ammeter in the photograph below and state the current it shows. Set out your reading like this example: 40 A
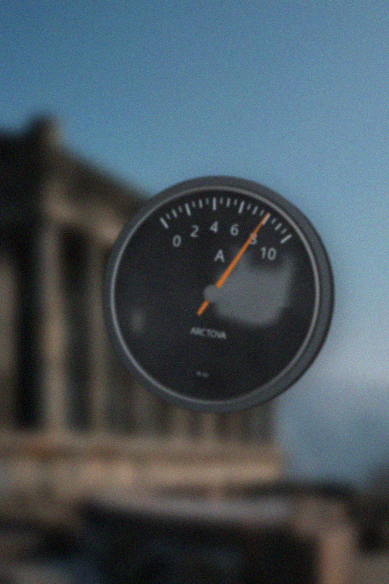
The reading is 8 A
